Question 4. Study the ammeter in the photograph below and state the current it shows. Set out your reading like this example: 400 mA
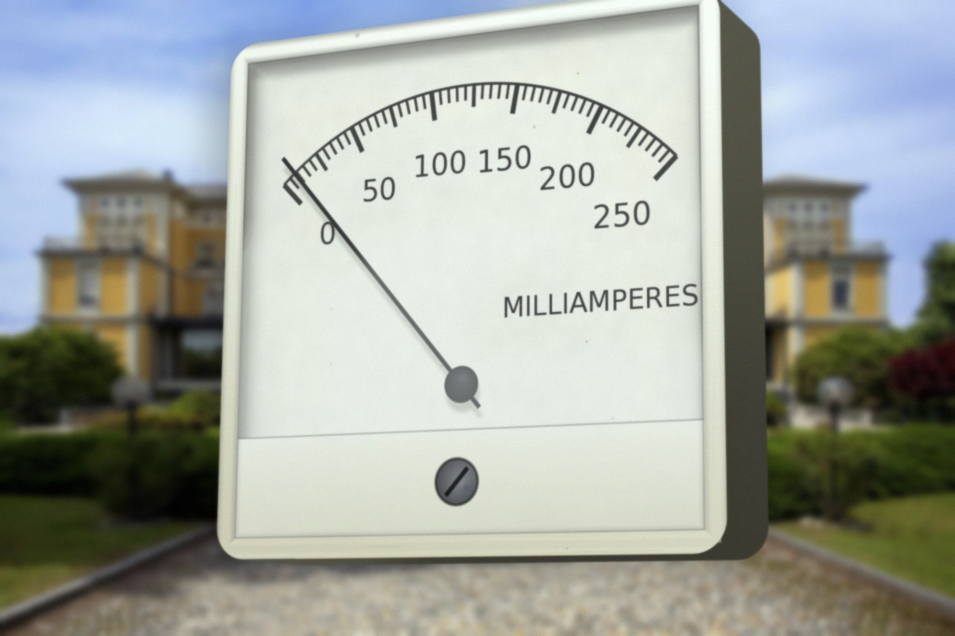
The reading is 10 mA
